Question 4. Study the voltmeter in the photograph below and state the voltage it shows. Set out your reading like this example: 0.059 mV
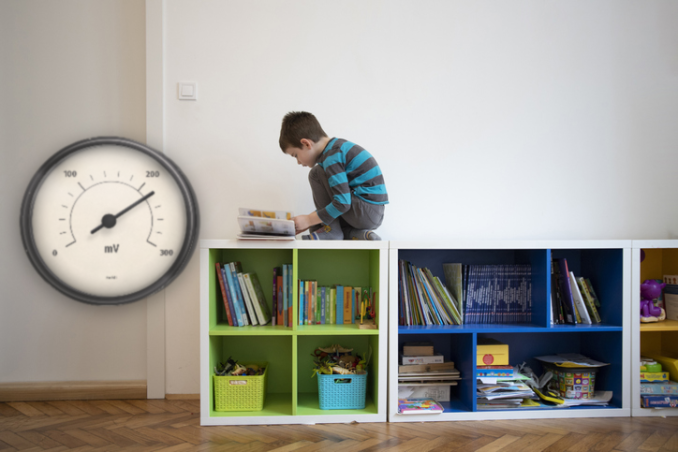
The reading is 220 mV
